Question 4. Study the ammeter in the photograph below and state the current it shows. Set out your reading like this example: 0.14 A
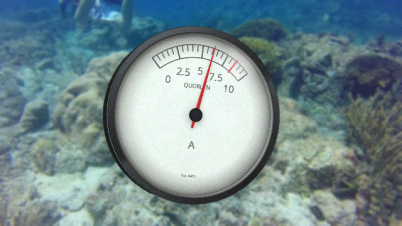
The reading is 6 A
